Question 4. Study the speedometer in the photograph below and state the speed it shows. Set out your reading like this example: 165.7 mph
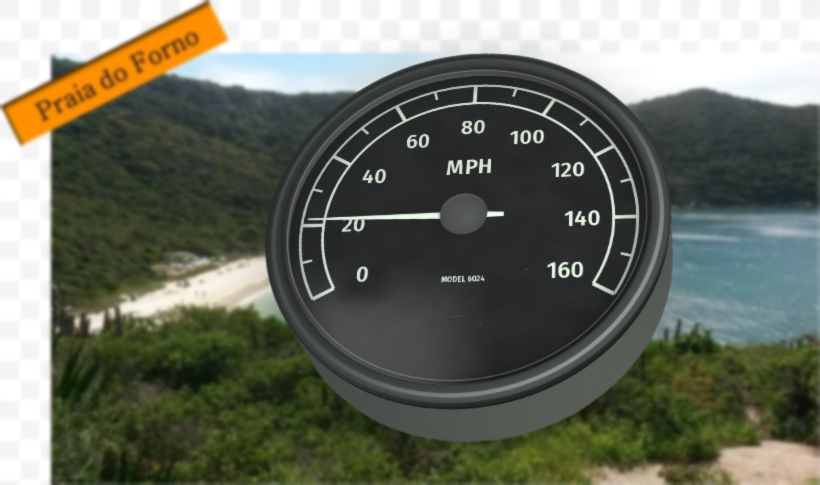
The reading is 20 mph
